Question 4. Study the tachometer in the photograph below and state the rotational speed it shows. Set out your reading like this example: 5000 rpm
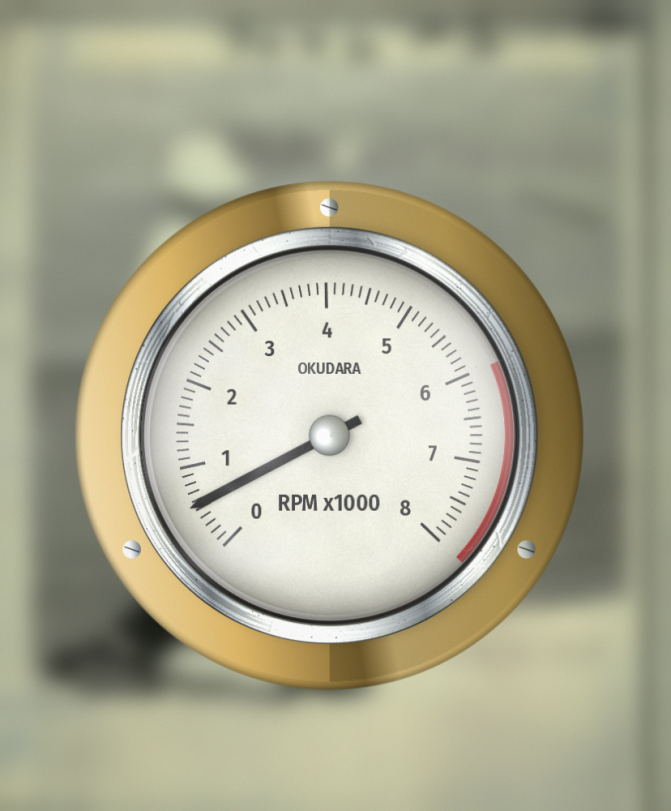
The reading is 550 rpm
